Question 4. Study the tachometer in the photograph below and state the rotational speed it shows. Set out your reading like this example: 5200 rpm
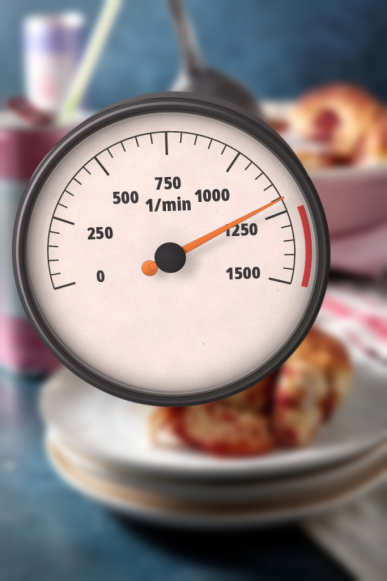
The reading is 1200 rpm
